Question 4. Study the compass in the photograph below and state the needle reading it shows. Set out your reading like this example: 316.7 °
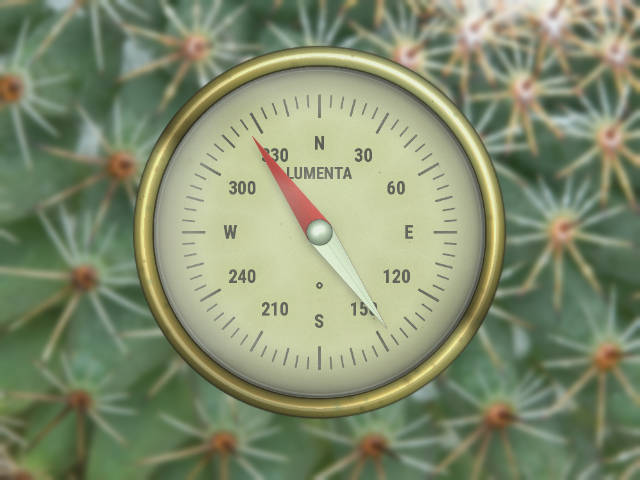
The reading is 325 °
